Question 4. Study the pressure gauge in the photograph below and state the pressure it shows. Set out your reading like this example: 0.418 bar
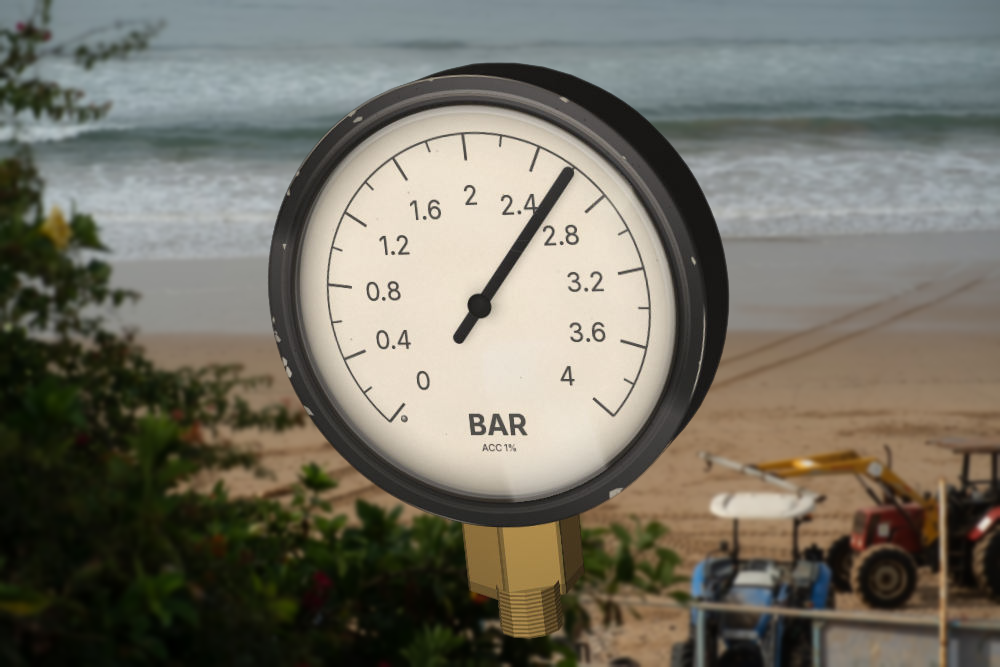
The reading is 2.6 bar
